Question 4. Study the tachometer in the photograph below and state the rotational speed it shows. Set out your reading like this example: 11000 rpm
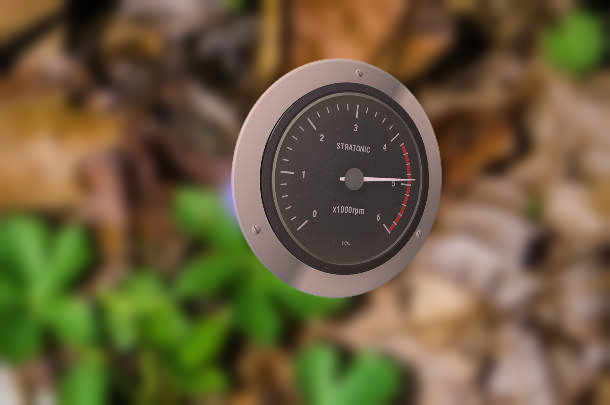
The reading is 4900 rpm
